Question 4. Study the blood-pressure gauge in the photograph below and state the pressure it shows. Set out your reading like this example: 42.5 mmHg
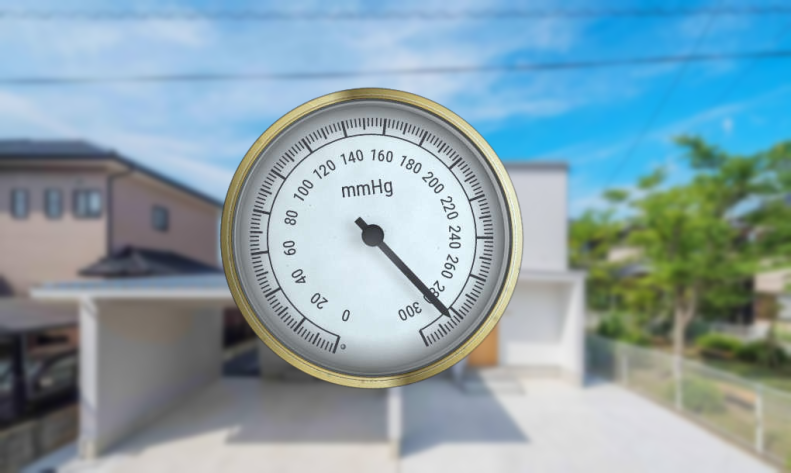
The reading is 284 mmHg
